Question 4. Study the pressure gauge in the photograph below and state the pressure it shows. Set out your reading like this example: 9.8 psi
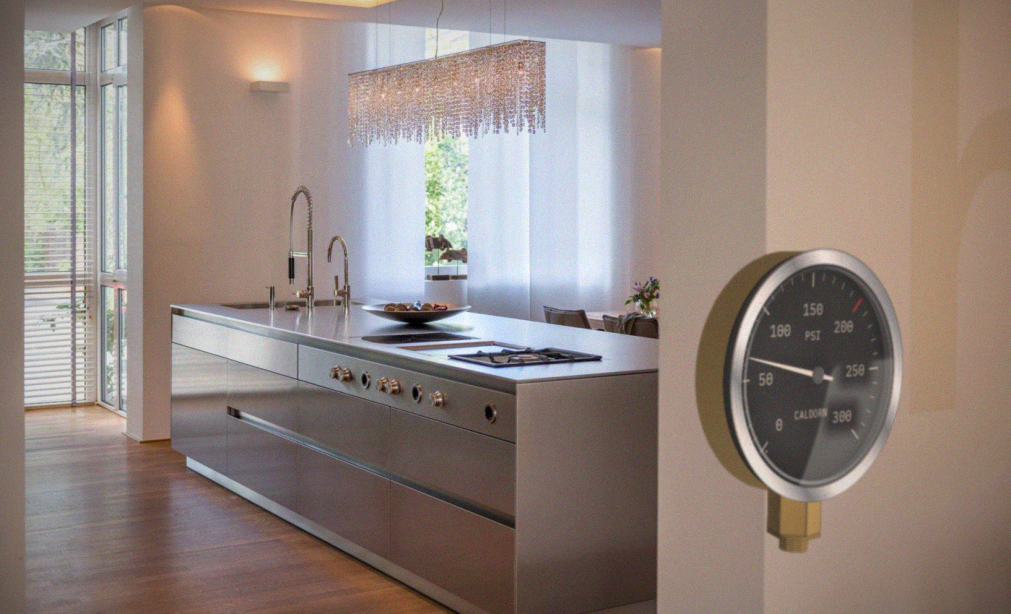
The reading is 65 psi
